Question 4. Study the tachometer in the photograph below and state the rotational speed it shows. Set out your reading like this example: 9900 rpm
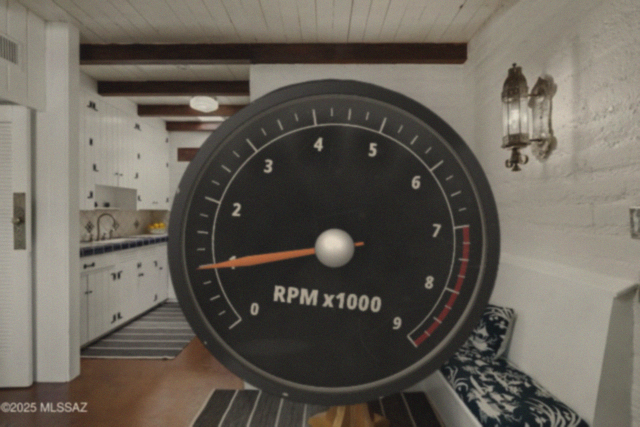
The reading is 1000 rpm
